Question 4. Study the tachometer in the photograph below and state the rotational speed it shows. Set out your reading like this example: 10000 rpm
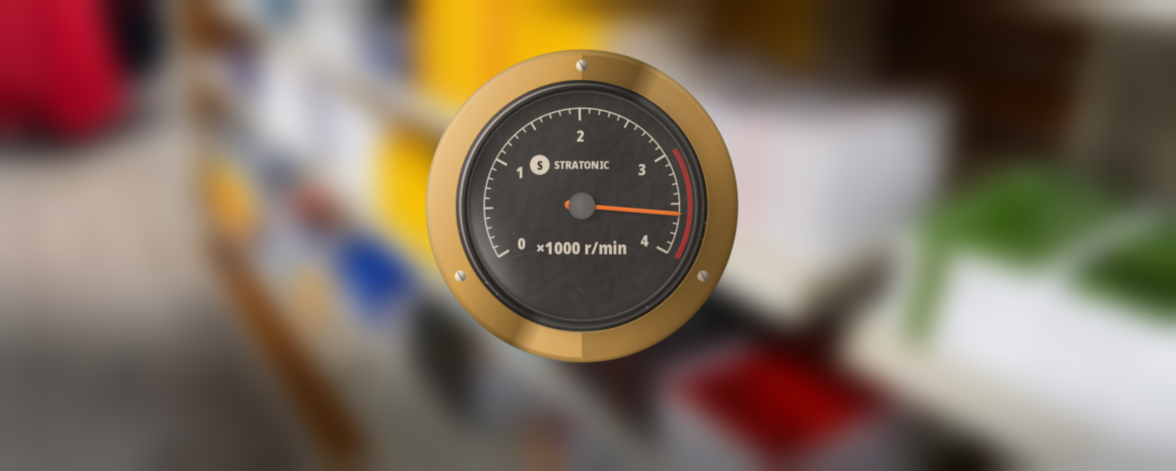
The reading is 3600 rpm
